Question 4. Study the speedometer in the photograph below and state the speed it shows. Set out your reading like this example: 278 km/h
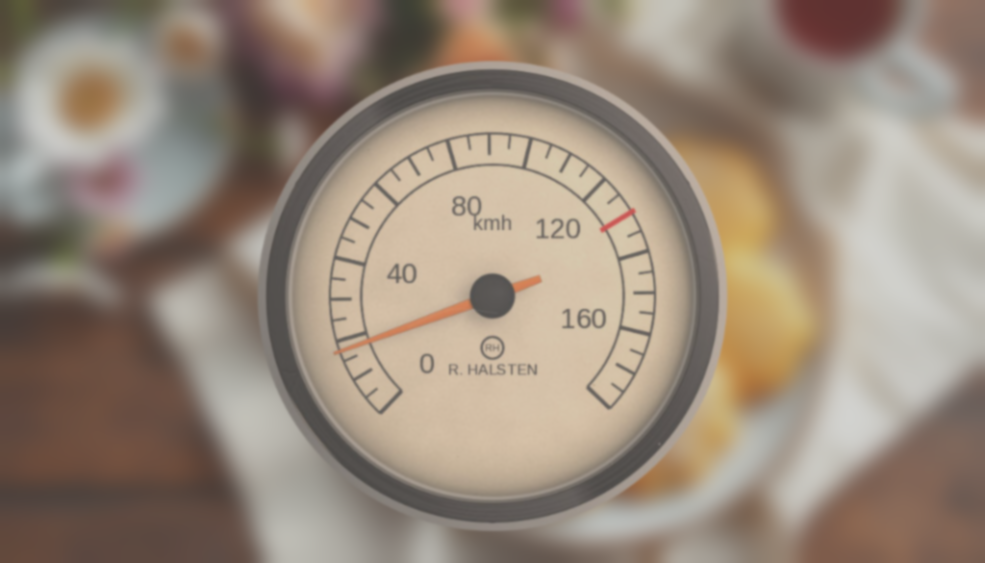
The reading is 17.5 km/h
